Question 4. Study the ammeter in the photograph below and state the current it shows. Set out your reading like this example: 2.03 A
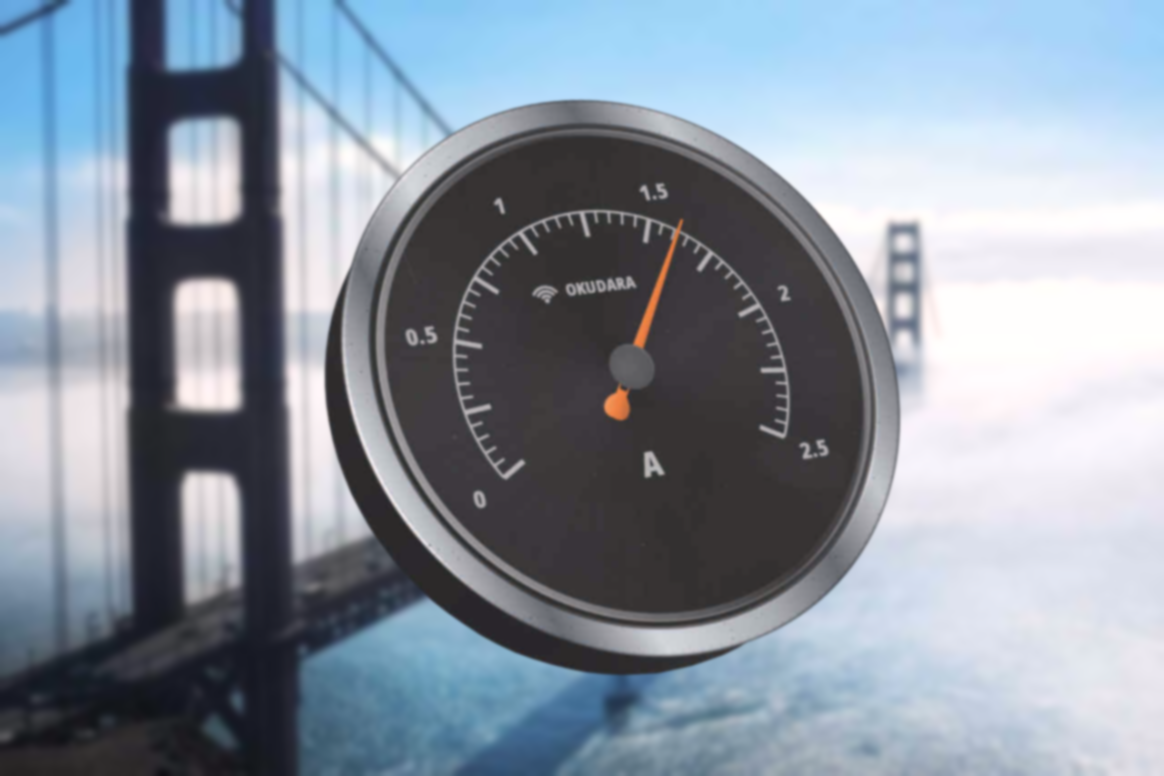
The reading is 1.6 A
